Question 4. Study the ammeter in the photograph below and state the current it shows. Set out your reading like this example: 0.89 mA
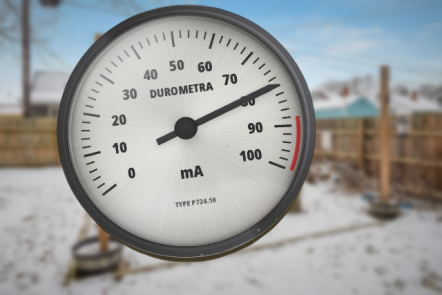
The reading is 80 mA
